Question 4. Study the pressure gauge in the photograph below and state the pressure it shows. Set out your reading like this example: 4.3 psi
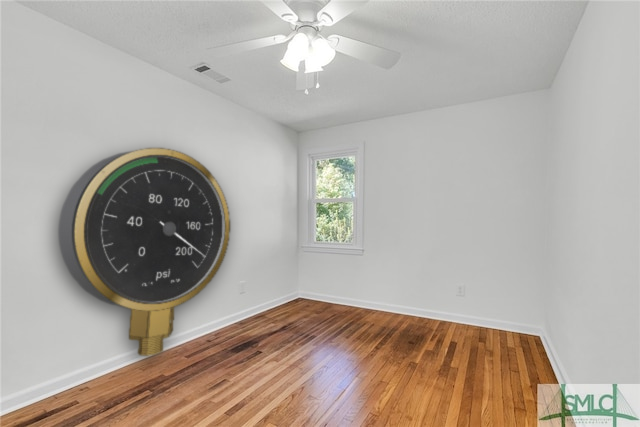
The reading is 190 psi
